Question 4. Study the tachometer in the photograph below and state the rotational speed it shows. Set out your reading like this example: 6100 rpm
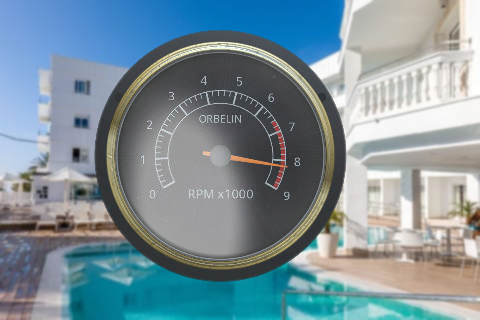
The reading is 8200 rpm
